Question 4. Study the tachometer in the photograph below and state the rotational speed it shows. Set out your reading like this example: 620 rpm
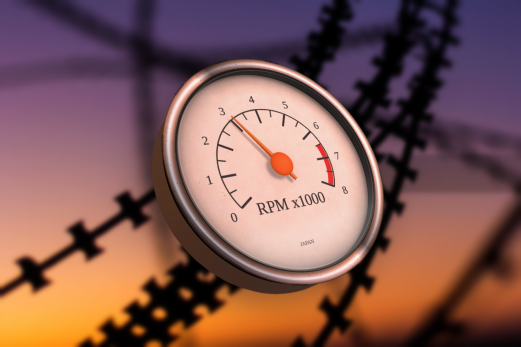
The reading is 3000 rpm
